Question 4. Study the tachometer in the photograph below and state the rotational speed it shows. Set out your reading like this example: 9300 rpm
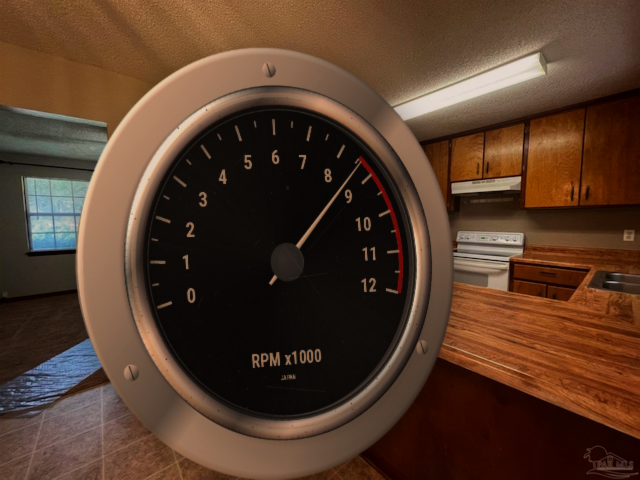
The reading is 8500 rpm
